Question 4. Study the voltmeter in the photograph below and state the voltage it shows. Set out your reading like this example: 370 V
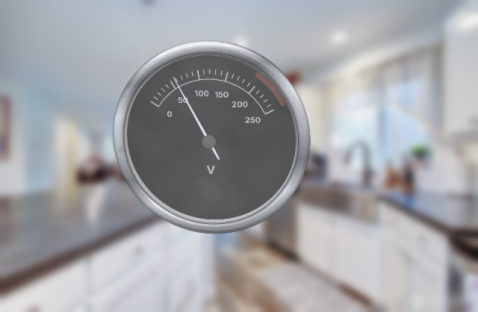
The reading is 60 V
